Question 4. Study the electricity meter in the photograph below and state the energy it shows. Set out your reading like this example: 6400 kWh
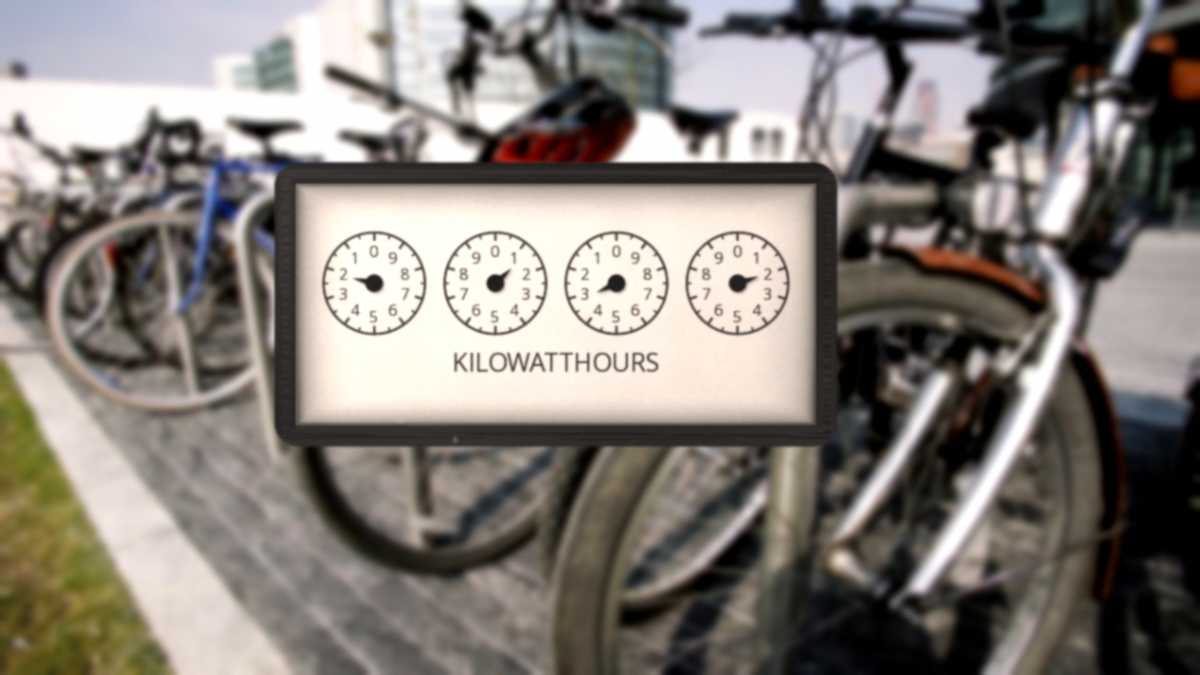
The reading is 2132 kWh
